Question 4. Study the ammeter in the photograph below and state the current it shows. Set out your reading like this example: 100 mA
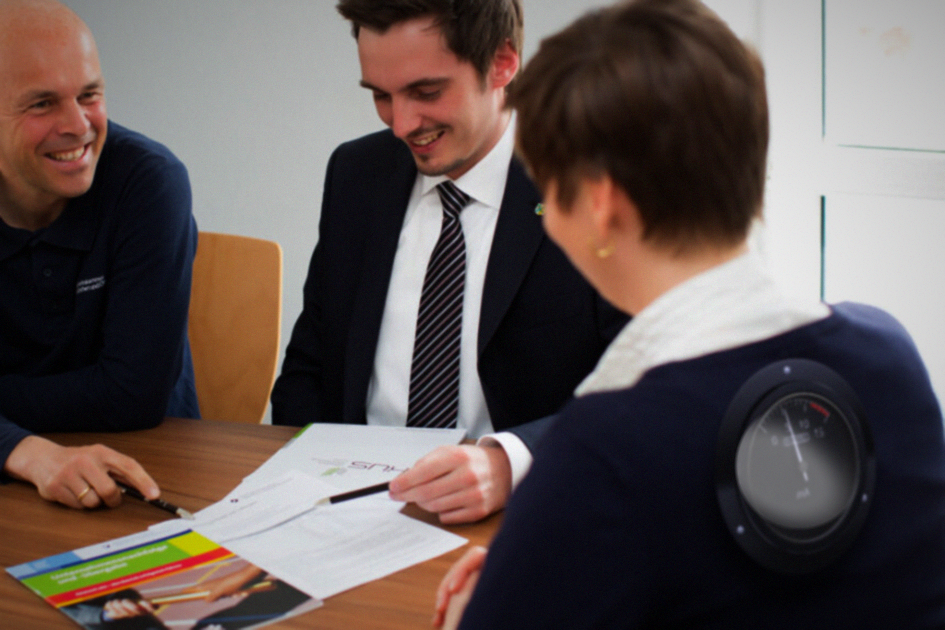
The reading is 5 mA
